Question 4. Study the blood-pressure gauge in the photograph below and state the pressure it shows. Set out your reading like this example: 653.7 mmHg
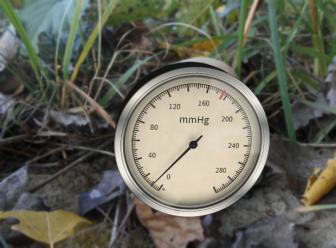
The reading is 10 mmHg
